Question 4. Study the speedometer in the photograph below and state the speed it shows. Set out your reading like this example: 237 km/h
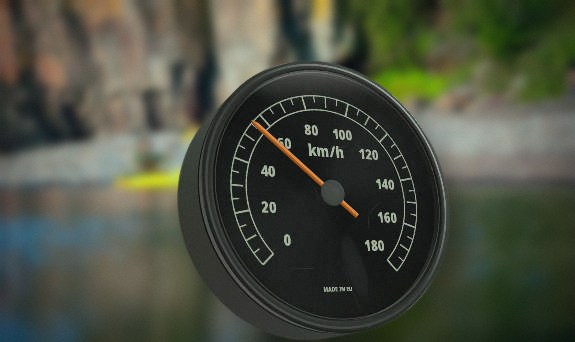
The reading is 55 km/h
